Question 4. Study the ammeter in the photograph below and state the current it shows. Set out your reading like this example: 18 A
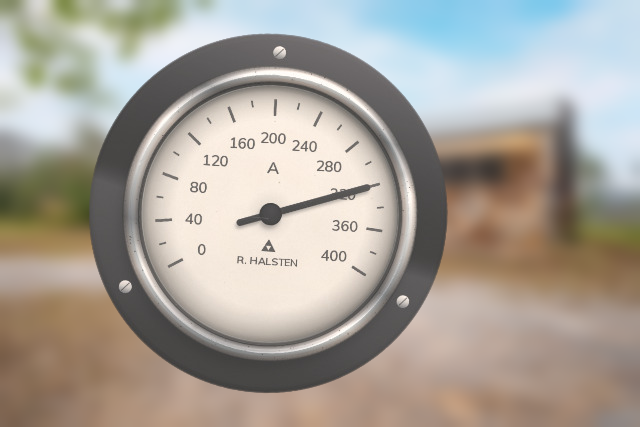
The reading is 320 A
